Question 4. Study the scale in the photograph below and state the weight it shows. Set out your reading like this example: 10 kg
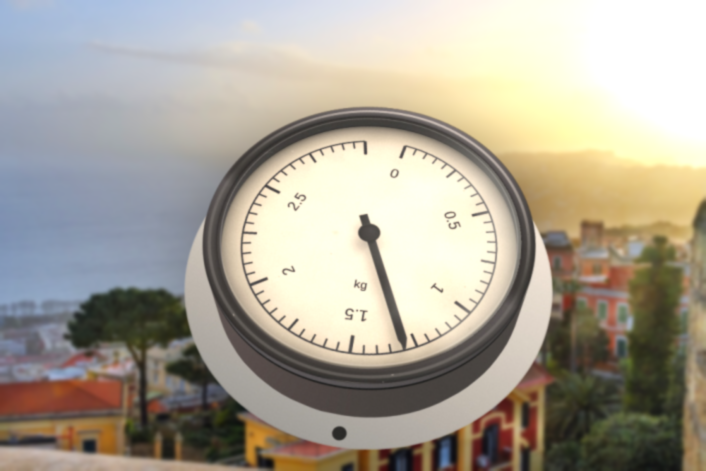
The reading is 1.3 kg
